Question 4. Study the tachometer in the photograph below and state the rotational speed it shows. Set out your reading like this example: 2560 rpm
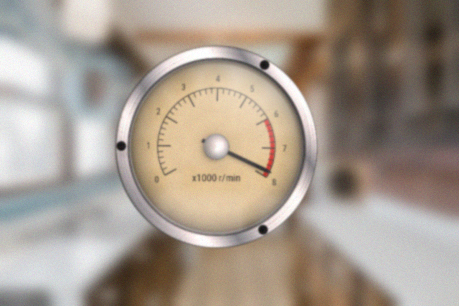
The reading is 7800 rpm
